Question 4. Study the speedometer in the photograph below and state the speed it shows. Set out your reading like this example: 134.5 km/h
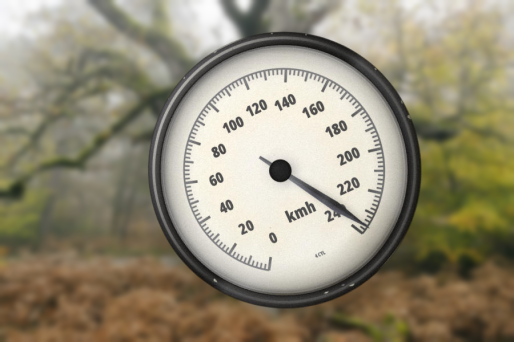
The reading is 236 km/h
